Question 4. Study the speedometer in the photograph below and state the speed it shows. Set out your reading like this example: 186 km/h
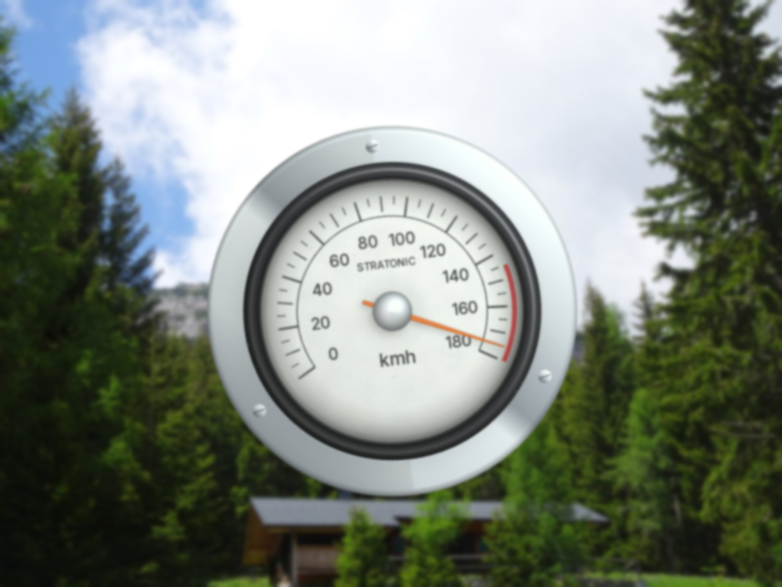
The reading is 175 km/h
